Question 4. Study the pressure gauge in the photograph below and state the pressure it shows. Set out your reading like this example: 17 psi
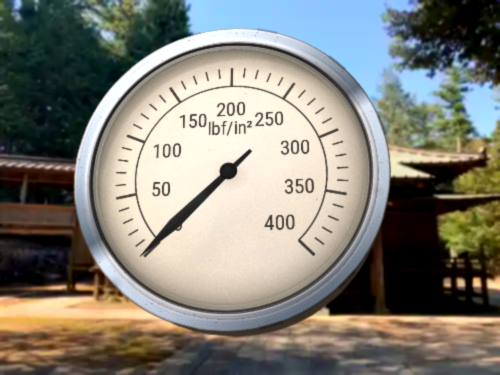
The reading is 0 psi
